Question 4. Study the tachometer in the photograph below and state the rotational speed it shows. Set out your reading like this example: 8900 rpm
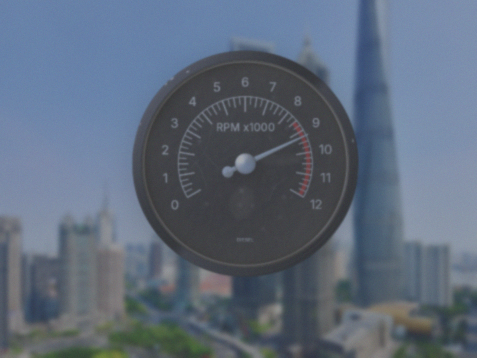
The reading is 9250 rpm
